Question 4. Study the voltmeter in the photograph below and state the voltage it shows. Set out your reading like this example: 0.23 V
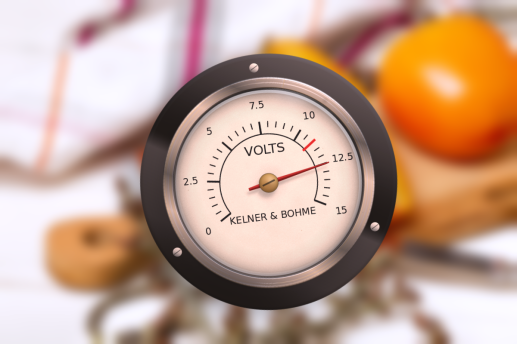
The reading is 12.5 V
